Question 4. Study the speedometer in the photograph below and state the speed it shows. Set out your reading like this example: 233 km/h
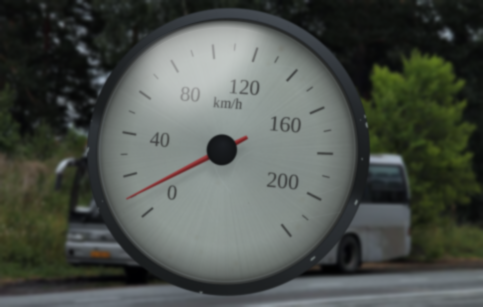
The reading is 10 km/h
